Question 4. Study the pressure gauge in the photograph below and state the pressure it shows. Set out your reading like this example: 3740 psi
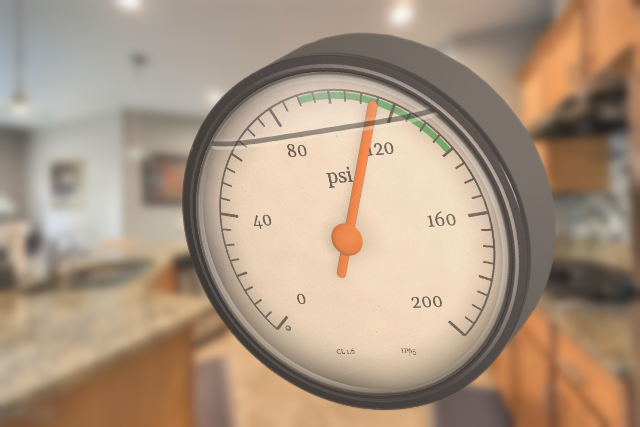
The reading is 115 psi
